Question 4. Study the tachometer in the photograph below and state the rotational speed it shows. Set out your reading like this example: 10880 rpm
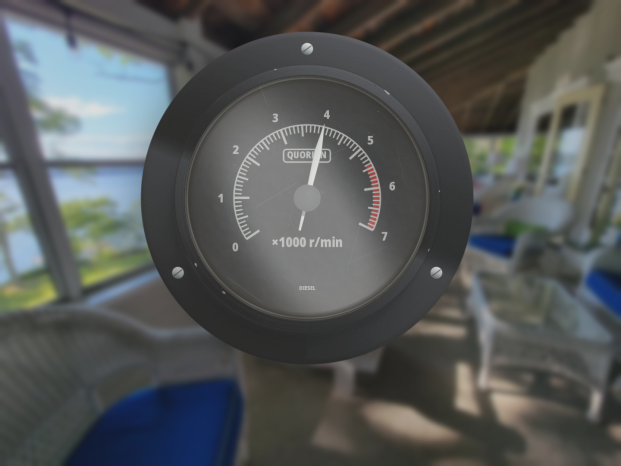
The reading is 4000 rpm
